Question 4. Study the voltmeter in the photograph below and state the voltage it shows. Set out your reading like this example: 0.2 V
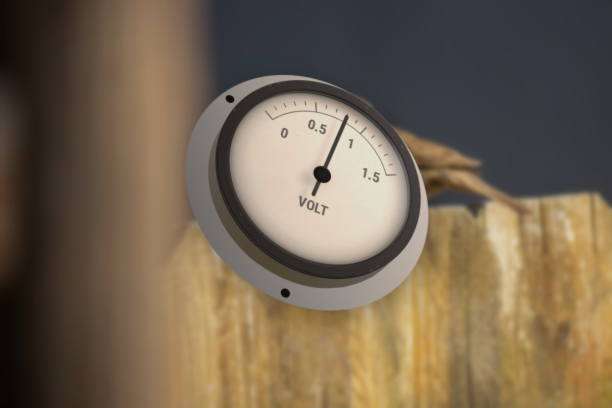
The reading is 0.8 V
